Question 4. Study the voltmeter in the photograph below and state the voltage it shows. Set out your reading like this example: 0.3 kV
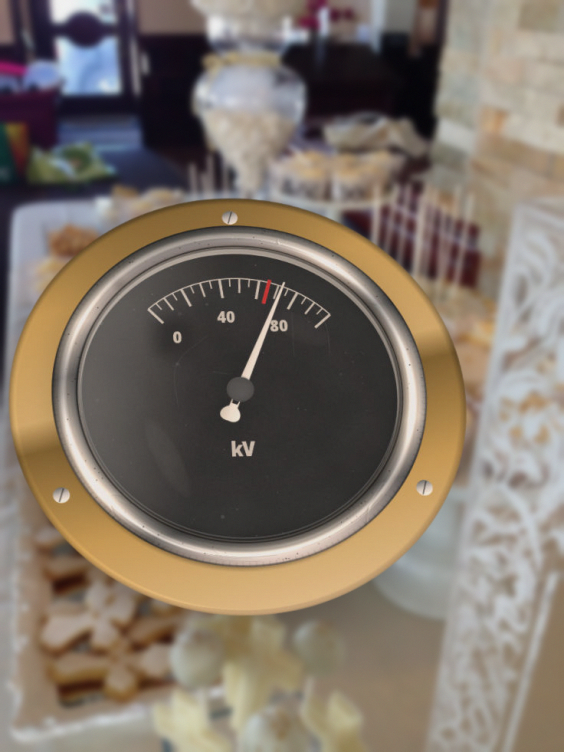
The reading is 72.5 kV
